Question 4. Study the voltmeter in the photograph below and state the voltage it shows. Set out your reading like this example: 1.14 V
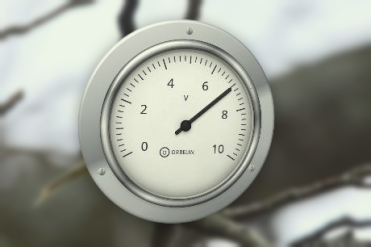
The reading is 7 V
